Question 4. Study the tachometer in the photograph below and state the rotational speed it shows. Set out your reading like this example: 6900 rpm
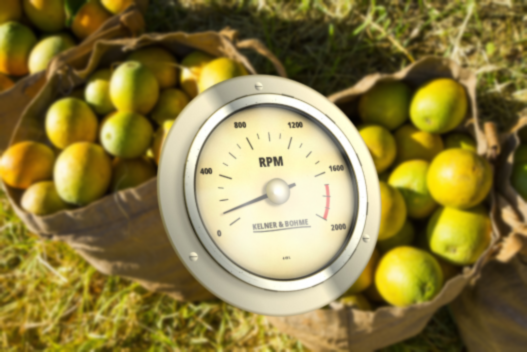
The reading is 100 rpm
